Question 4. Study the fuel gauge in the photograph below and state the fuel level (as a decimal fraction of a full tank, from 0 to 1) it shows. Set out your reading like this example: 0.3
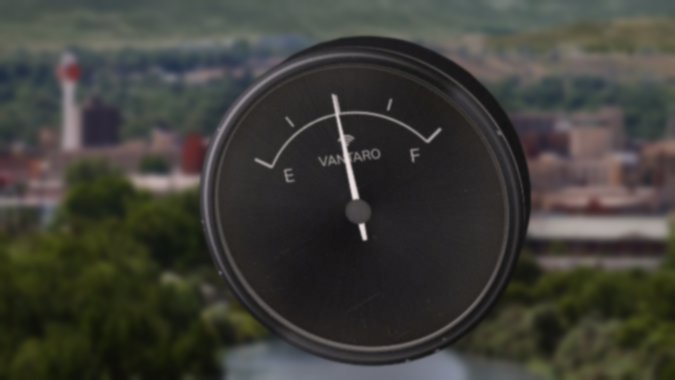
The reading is 0.5
